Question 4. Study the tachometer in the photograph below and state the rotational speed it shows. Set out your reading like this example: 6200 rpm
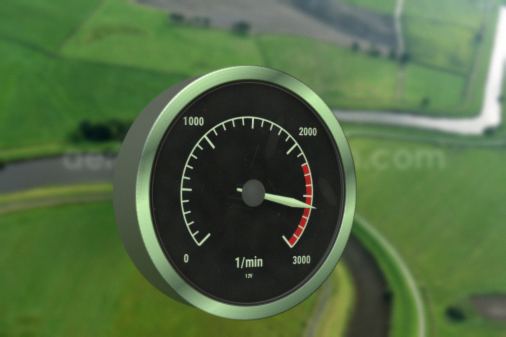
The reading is 2600 rpm
